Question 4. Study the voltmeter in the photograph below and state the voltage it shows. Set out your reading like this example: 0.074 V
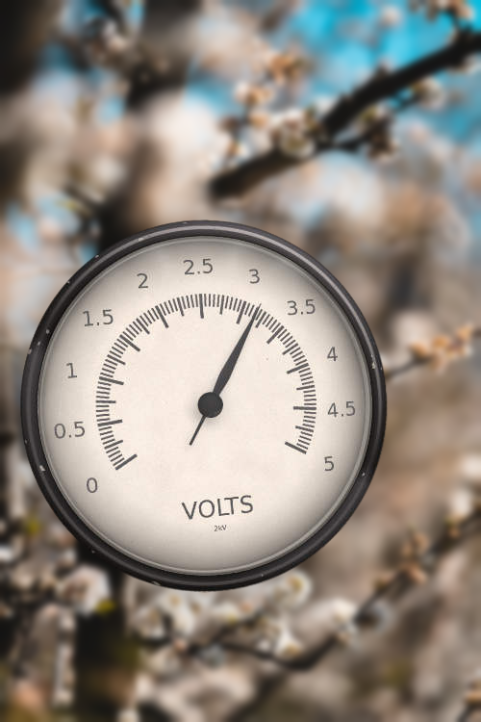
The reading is 3.15 V
